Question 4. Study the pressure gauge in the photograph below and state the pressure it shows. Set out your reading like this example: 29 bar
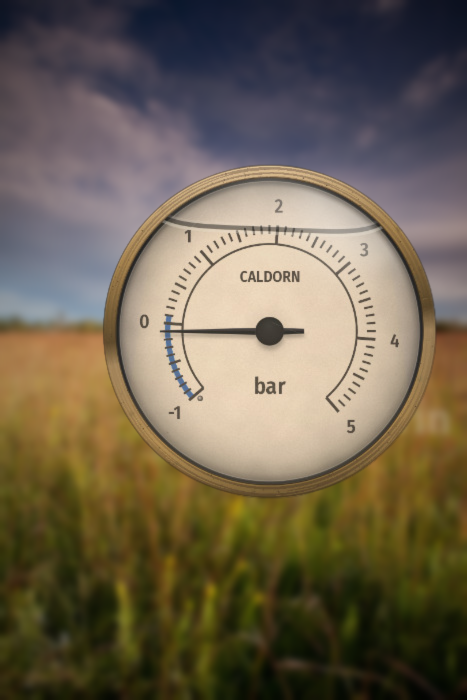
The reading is -0.1 bar
